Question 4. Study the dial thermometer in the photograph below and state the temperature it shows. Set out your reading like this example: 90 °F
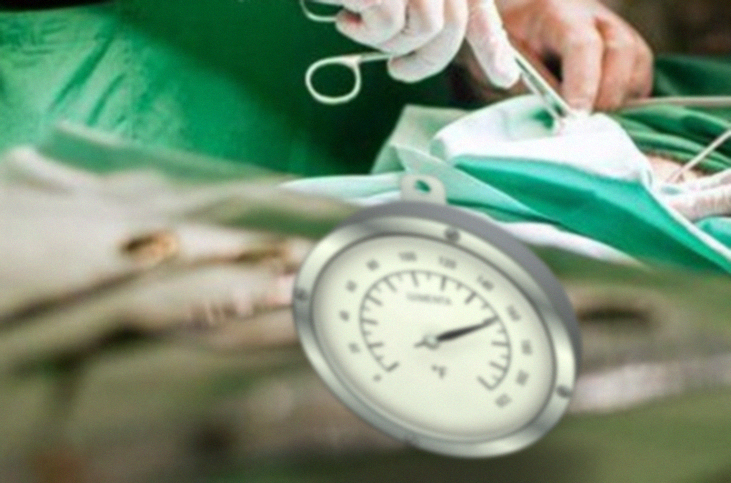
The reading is 160 °F
